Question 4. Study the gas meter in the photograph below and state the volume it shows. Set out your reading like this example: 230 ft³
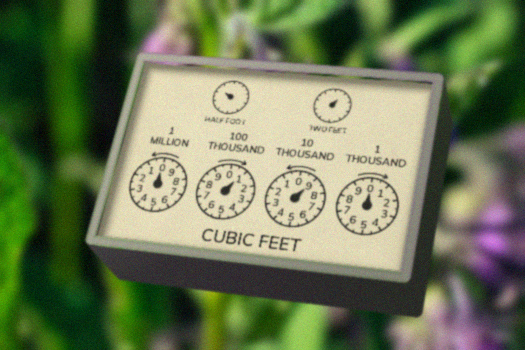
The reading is 9000 ft³
